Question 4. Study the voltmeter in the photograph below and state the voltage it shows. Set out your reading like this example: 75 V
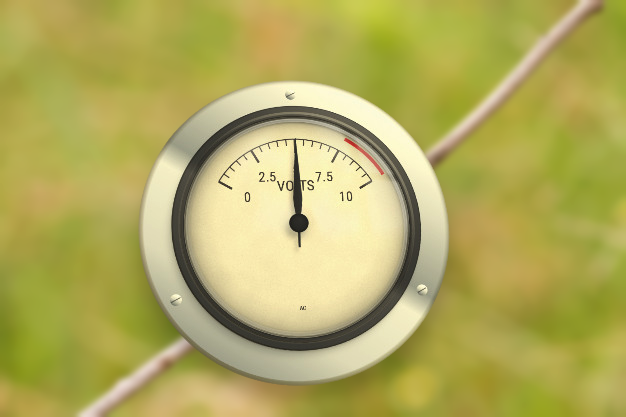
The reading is 5 V
